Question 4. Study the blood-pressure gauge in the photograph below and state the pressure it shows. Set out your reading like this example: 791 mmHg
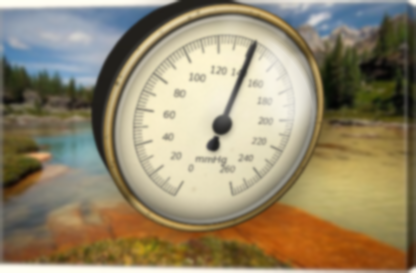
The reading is 140 mmHg
